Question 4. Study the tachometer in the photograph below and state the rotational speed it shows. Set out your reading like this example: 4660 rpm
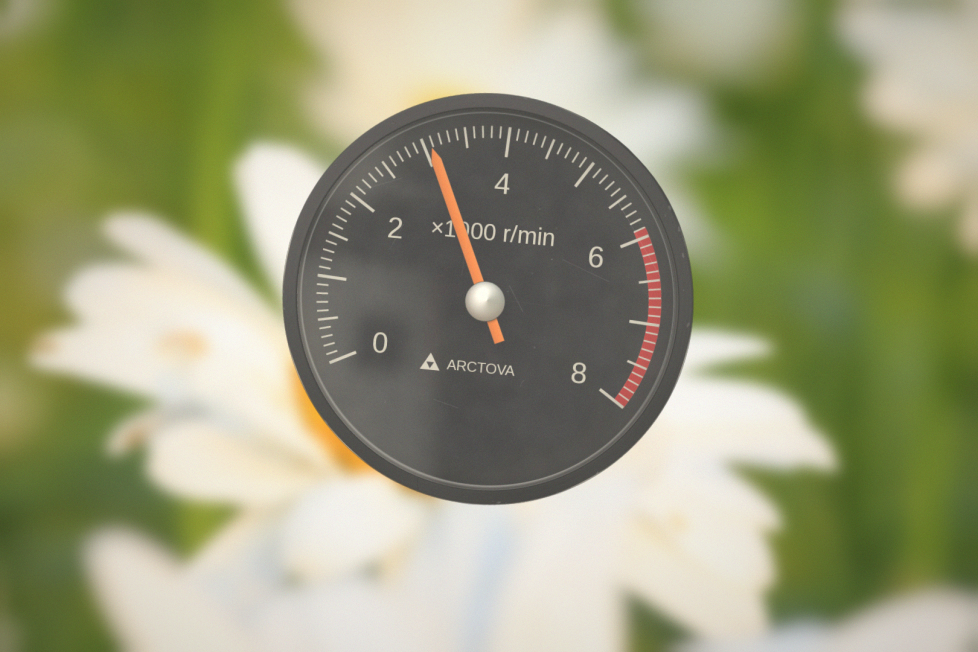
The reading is 3100 rpm
